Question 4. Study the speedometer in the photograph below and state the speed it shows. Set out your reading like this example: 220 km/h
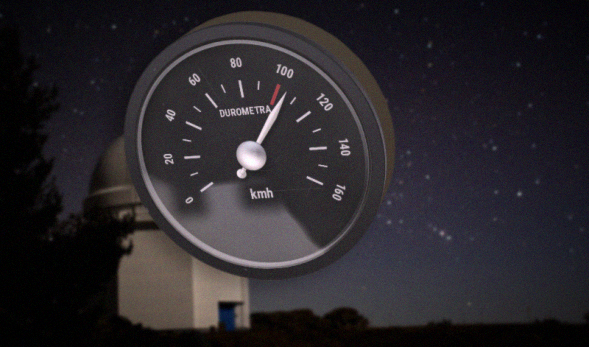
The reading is 105 km/h
